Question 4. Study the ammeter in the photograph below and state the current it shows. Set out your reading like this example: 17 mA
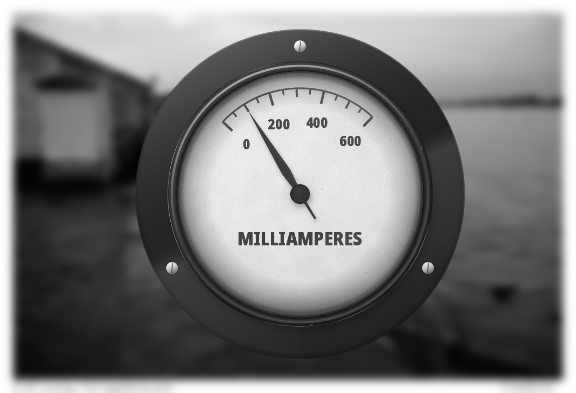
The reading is 100 mA
